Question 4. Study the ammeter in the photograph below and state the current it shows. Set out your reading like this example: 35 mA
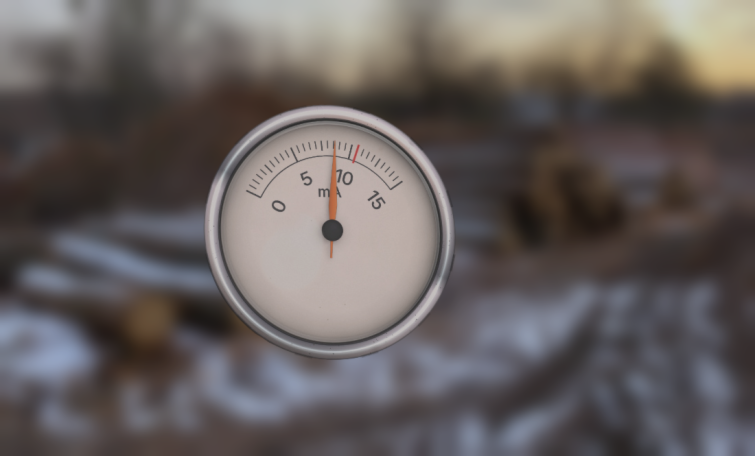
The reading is 8.5 mA
